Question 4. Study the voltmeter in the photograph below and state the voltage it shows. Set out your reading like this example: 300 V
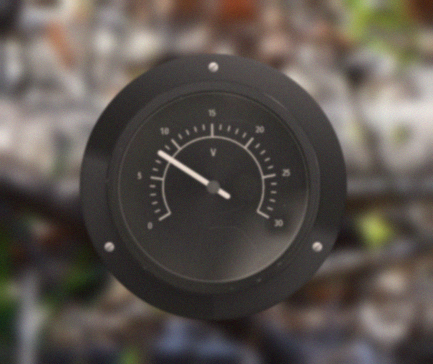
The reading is 8 V
